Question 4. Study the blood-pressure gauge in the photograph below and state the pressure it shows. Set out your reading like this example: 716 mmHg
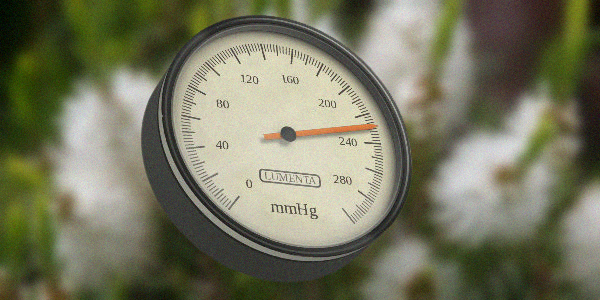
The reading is 230 mmHg
